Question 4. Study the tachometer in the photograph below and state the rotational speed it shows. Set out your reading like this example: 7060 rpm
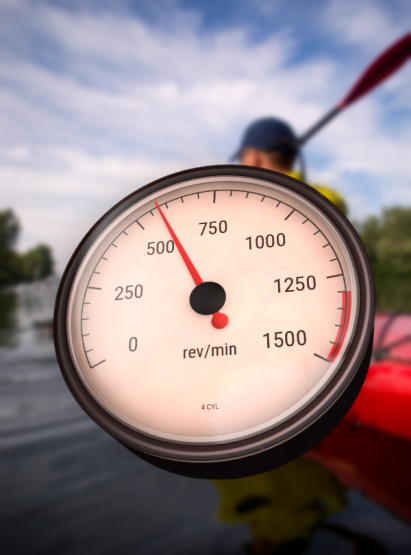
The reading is 575 rpm
